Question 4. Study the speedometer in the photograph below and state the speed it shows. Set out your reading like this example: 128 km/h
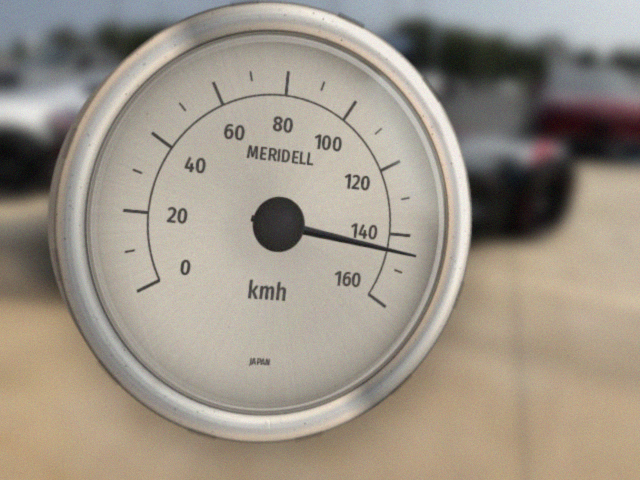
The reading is 145 km/h
